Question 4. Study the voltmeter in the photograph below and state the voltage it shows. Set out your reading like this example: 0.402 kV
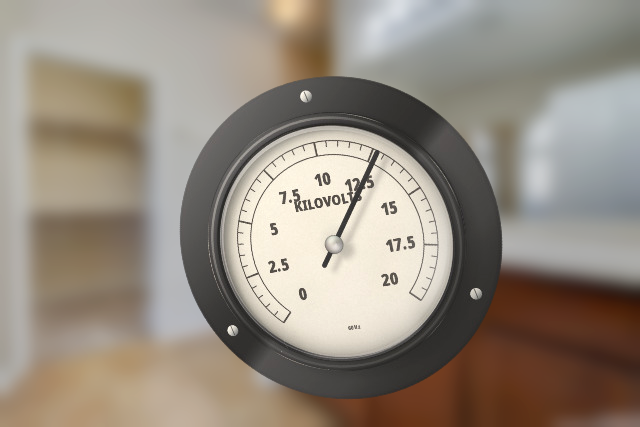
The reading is 12.75 kV
